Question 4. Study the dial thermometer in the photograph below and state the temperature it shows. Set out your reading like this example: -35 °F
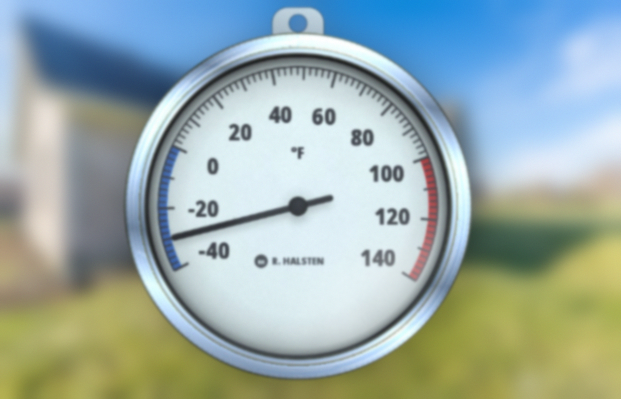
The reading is -30 °F
